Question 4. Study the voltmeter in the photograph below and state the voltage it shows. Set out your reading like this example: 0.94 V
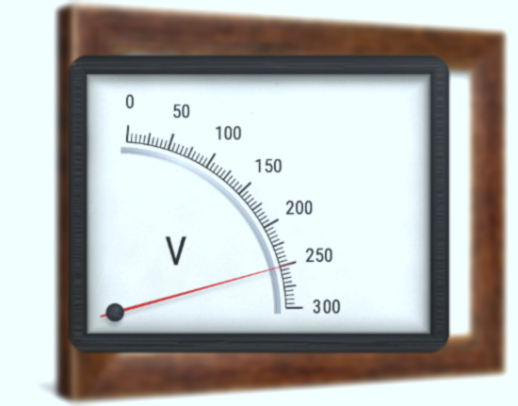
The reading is 250 V
